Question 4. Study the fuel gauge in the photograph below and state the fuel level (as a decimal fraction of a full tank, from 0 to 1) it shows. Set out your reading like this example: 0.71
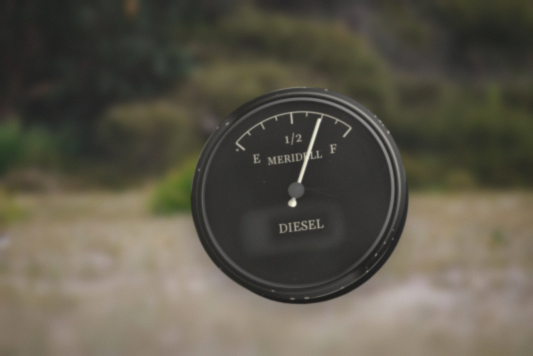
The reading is 0.75
